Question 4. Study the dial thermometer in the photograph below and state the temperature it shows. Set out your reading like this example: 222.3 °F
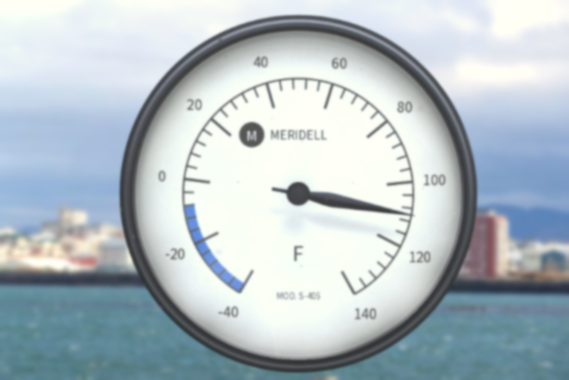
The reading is 110 °F
